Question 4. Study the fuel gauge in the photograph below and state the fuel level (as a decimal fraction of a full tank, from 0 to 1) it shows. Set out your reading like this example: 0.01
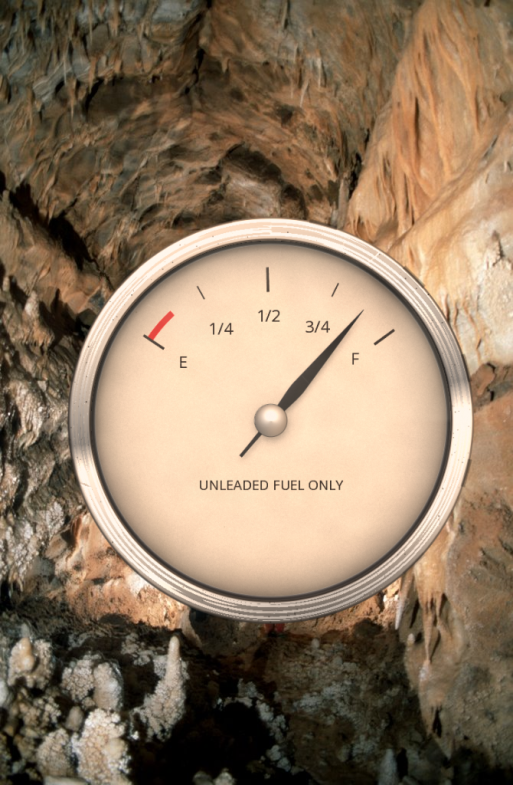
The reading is 0.875
